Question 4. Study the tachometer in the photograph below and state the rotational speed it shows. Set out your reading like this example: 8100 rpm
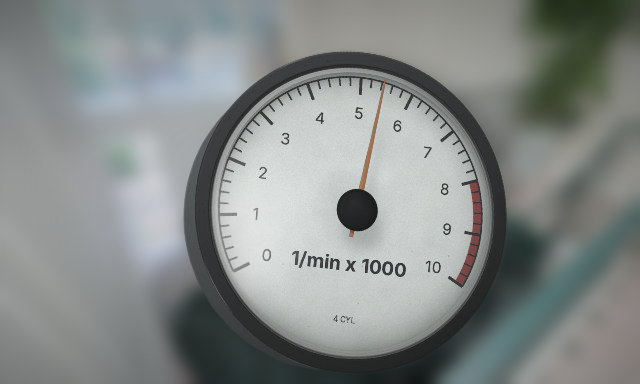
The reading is 5400 rpm
